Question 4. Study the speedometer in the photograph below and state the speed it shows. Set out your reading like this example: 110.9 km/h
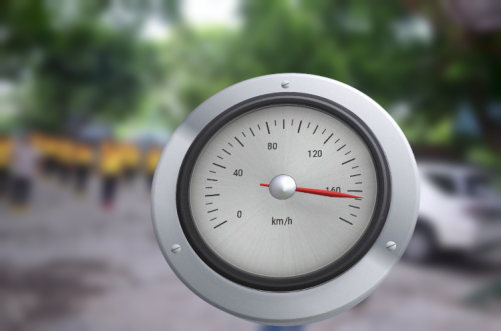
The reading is 165 km/h
